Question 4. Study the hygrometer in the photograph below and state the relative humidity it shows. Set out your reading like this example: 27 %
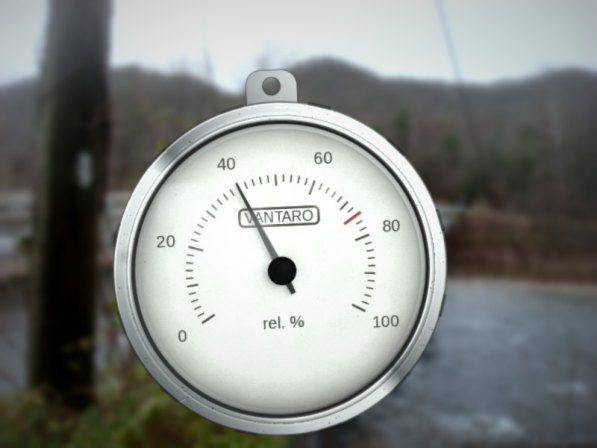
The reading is 40 %
